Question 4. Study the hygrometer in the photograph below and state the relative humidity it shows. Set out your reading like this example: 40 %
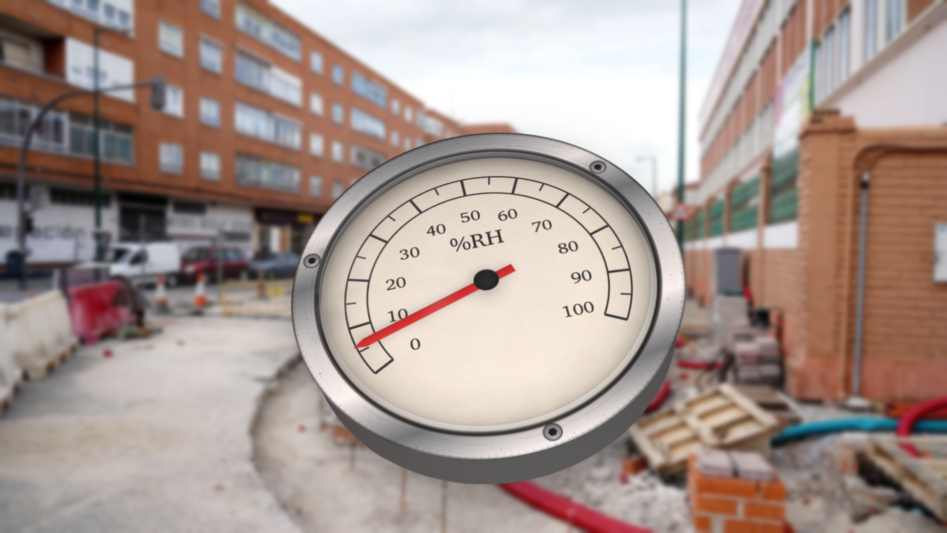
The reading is 5 %
